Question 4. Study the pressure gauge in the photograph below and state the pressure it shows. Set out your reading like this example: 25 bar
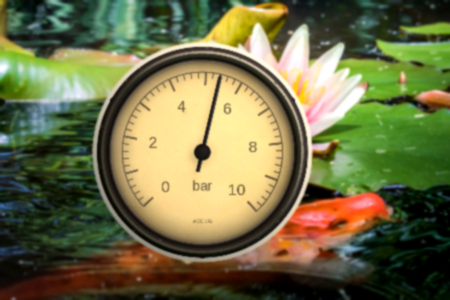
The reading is 5.4 bar
